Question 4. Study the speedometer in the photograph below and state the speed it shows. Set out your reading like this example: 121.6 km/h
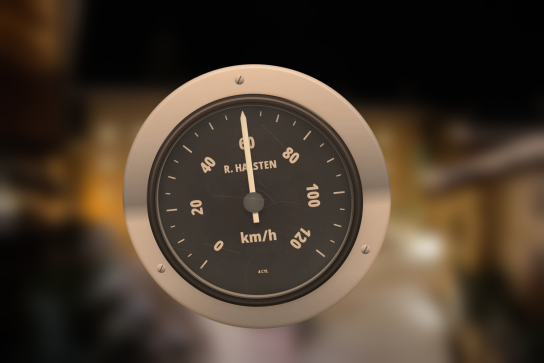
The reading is 60 km/h
